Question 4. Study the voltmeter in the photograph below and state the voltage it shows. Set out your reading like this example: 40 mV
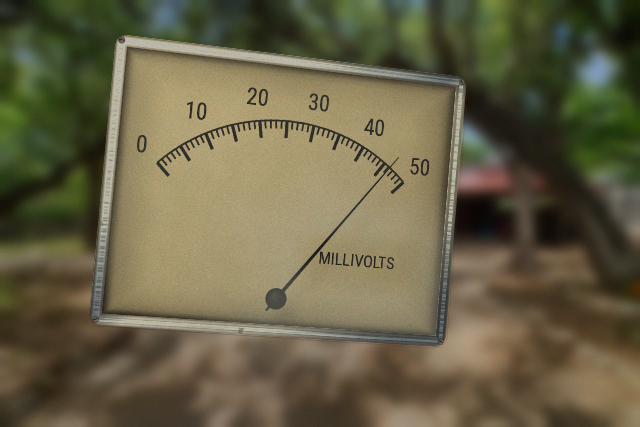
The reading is 46 mV
